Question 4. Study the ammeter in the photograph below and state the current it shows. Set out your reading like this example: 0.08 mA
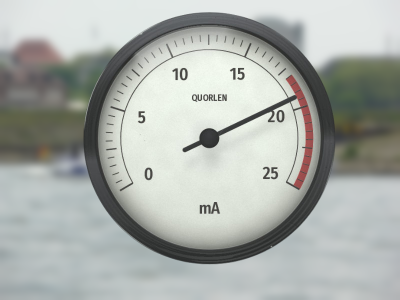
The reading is 19.25 mA
